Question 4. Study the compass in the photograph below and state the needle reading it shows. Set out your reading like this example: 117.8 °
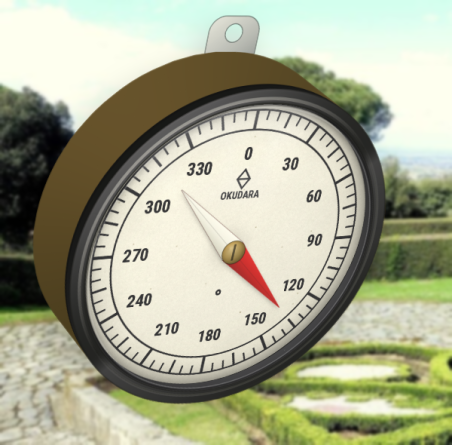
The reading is 135 °
